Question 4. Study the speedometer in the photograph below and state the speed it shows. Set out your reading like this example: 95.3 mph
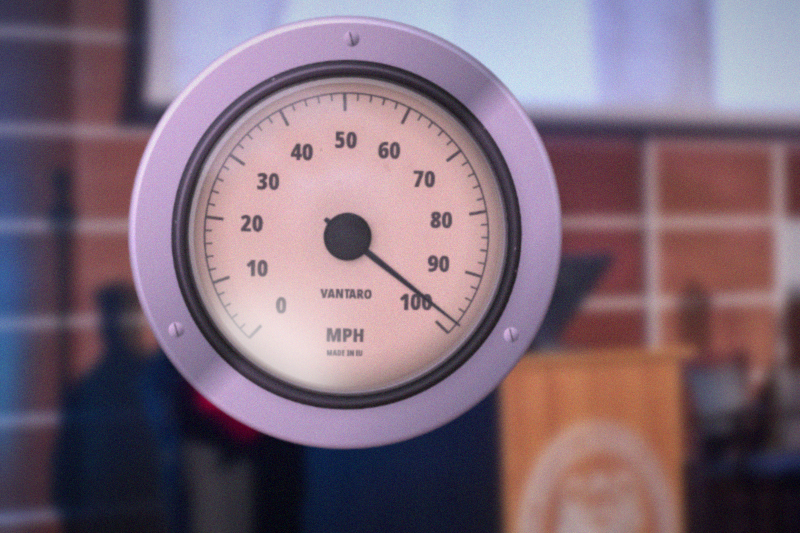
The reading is 98 mph
